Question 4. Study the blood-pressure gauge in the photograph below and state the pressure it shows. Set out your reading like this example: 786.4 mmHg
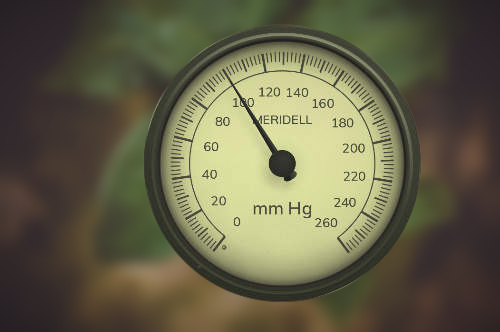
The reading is 100 mmHg
